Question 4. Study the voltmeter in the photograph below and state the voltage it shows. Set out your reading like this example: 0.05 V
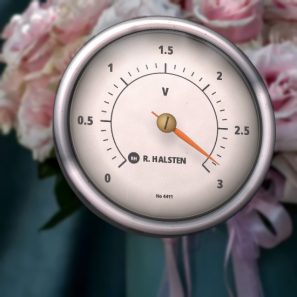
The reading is 2.9 V
